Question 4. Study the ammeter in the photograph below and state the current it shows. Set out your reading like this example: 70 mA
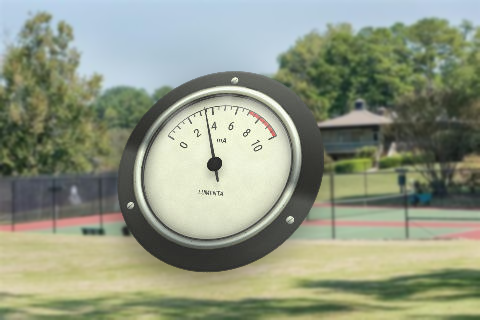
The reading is 3.5 mA
